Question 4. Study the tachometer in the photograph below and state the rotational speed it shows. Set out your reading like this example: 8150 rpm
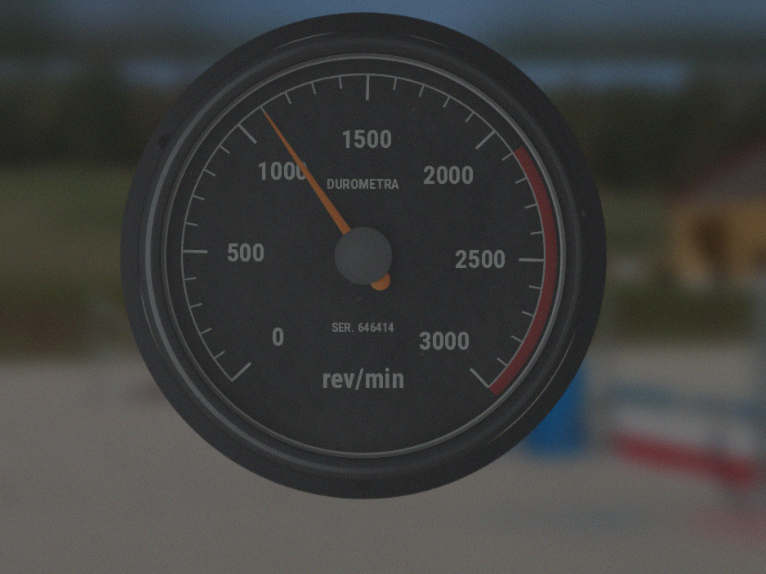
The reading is 1100 rpm
